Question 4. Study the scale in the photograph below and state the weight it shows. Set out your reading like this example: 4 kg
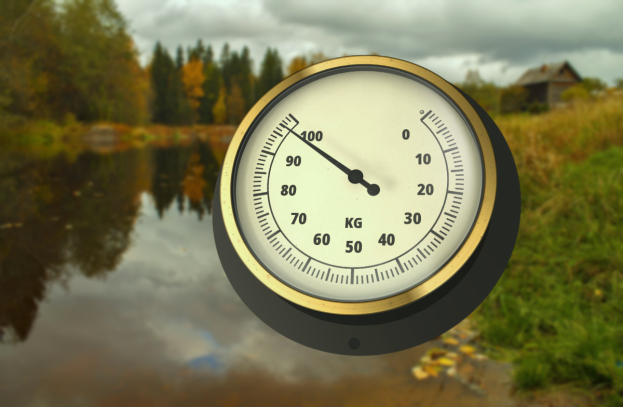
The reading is 97 kg
